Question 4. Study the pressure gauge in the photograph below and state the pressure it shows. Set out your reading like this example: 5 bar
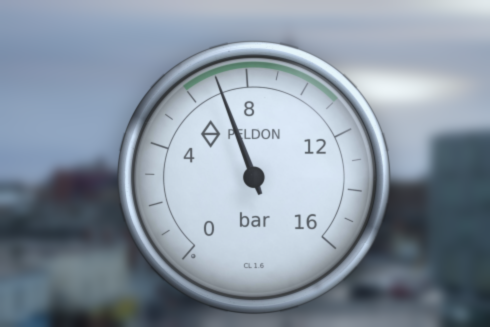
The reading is 7 bar
